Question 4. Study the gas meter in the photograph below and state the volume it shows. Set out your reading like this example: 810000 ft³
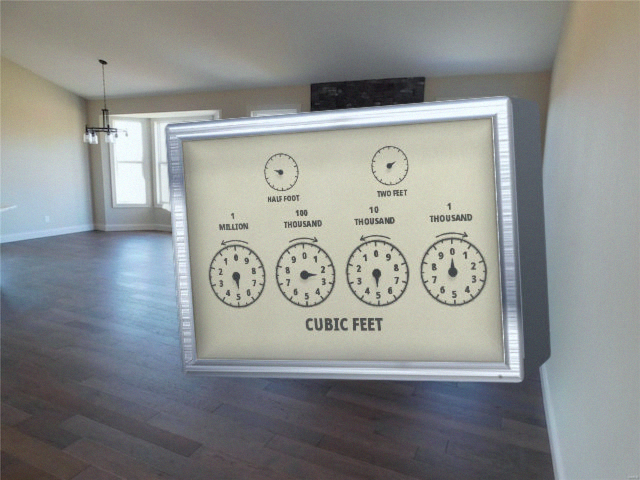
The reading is 525000 ft³
